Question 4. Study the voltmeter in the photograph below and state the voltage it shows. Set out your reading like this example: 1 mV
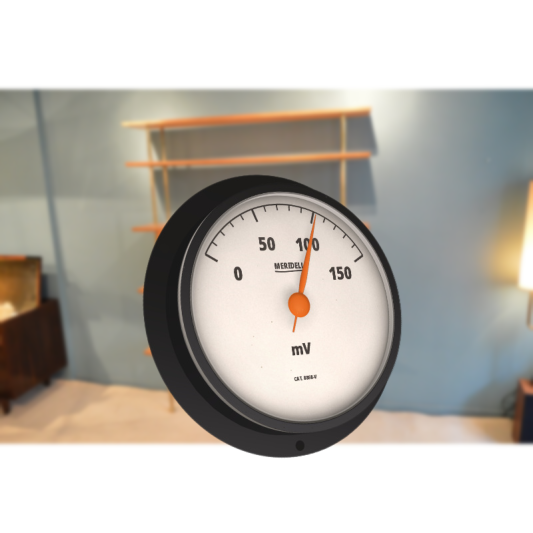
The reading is 100 mV
